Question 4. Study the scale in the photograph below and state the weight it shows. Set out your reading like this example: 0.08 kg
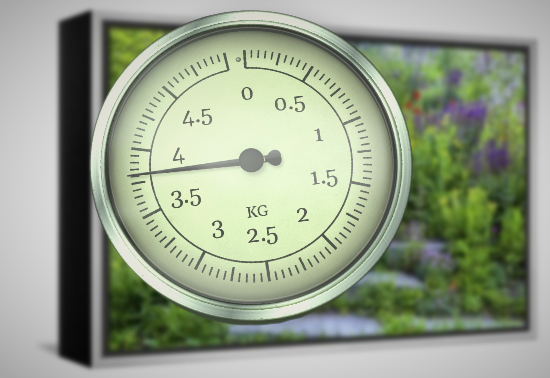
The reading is 3.8 kg
